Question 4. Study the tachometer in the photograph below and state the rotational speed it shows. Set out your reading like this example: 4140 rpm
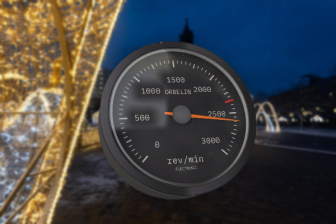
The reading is 2600 rpm
